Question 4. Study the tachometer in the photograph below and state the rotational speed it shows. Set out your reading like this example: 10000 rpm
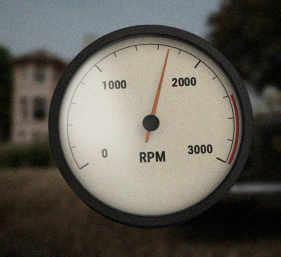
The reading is 1700 rpm
